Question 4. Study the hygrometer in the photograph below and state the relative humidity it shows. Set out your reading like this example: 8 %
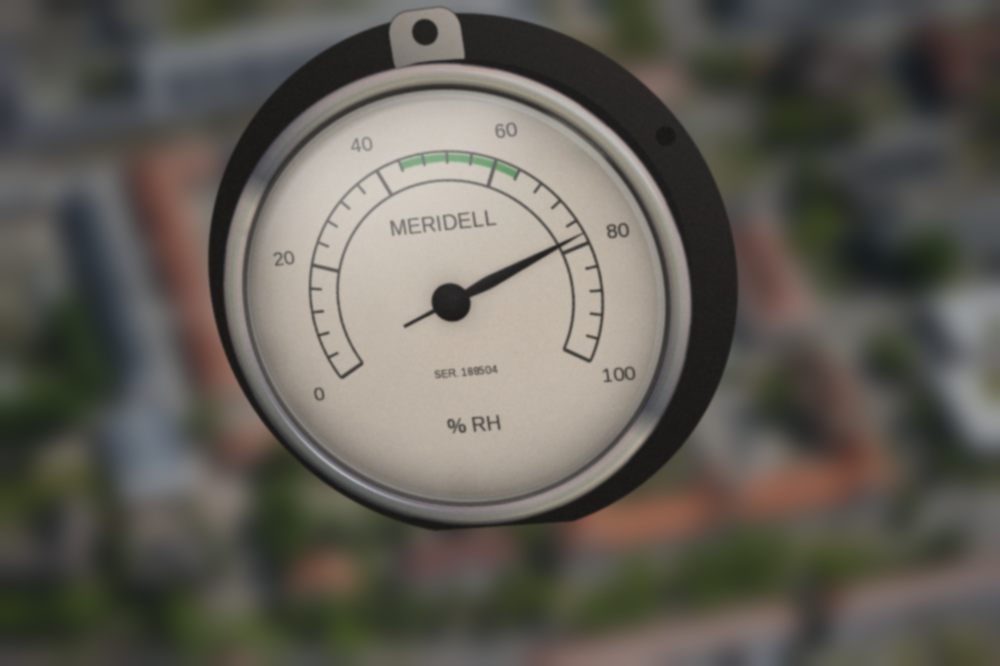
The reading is 78 %
